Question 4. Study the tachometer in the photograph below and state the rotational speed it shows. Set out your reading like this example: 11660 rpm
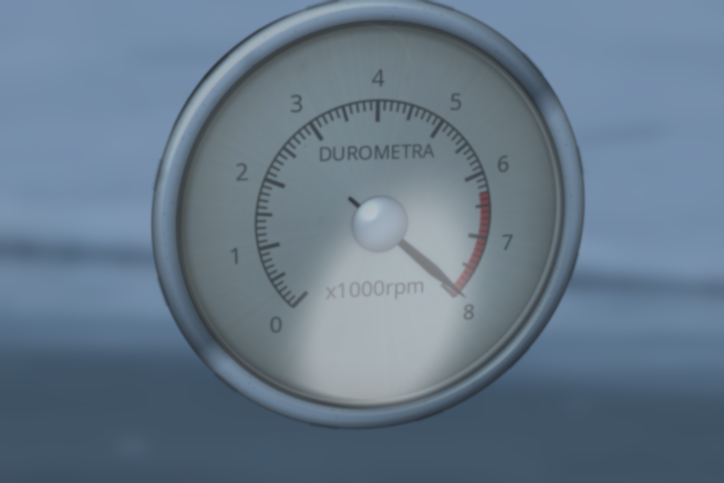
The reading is 7900 rpm
